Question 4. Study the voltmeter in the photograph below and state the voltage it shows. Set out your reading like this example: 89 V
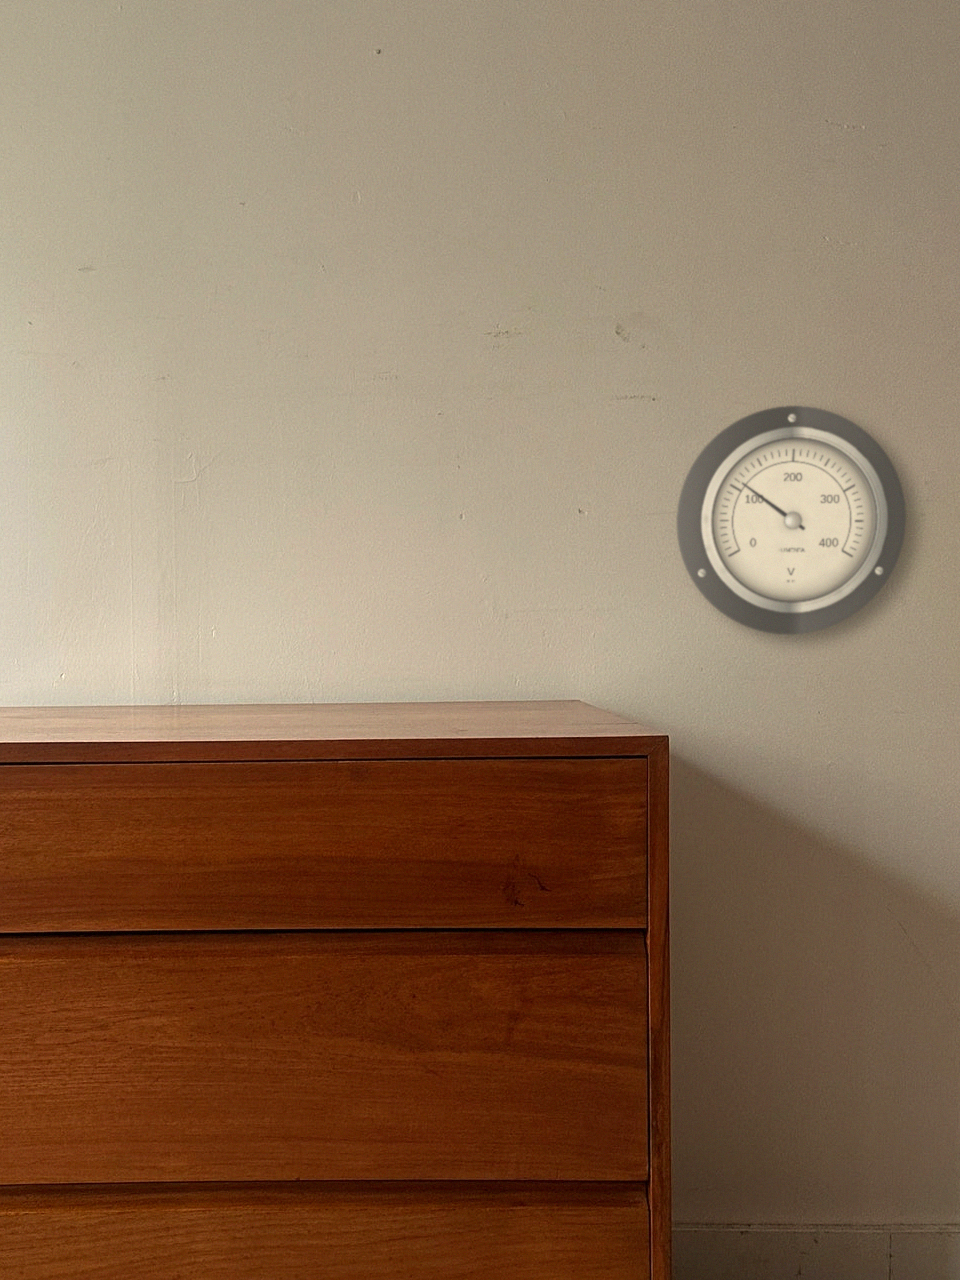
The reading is 110 V
